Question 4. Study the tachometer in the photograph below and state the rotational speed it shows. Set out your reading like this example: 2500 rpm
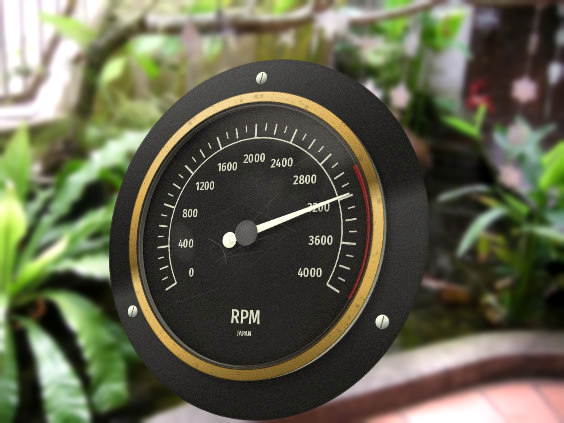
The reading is 3200 rpm
